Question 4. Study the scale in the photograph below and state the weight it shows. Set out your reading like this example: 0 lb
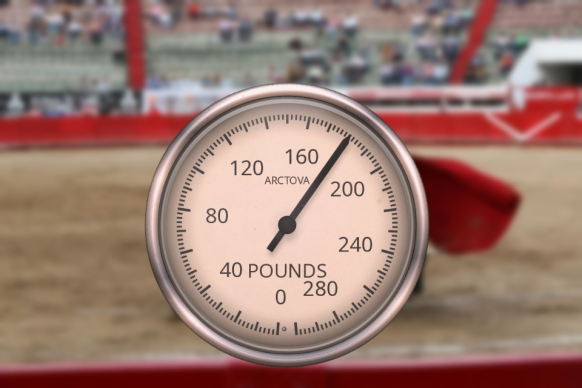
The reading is 180 lb
